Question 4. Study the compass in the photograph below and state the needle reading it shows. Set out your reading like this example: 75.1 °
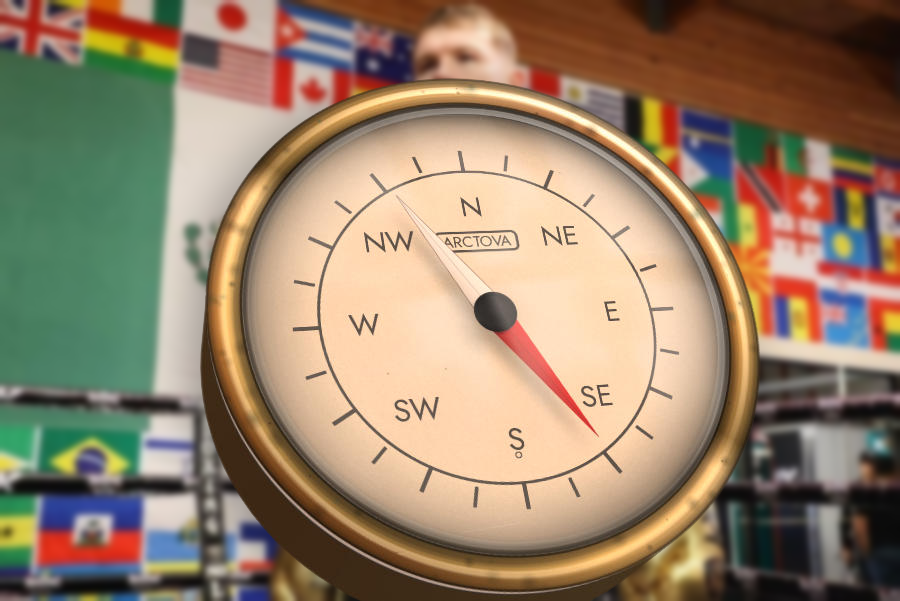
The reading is 150 °
